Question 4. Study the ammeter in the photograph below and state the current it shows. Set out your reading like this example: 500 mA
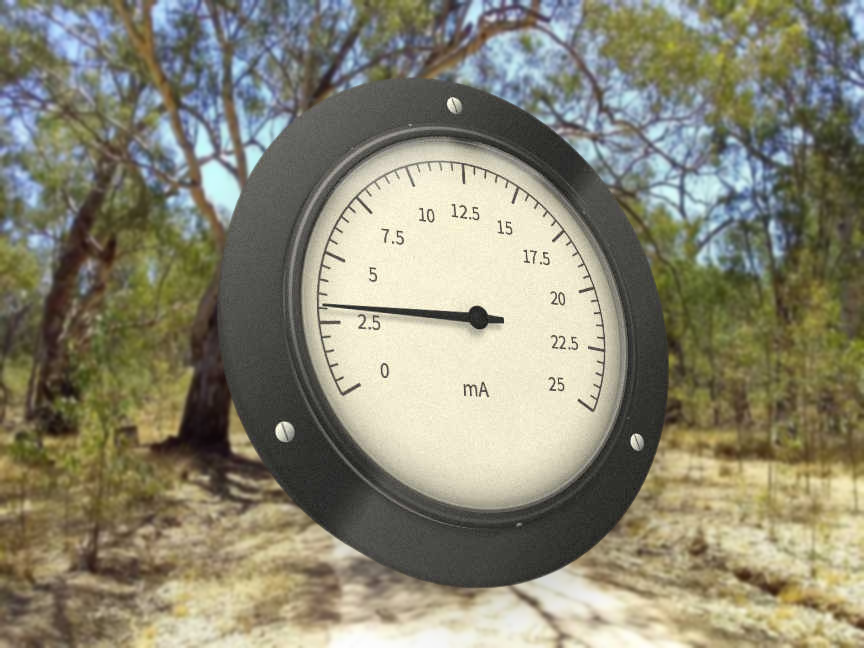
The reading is 3 mA
